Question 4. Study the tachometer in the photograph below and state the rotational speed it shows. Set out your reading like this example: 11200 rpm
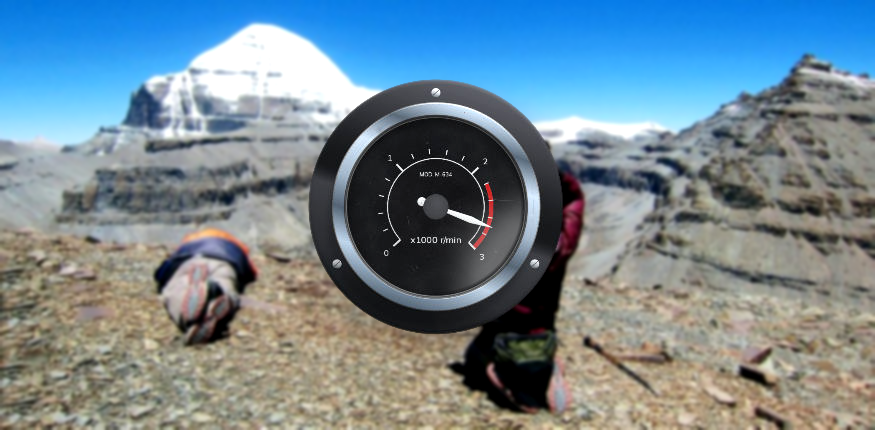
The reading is 2700 rpm
